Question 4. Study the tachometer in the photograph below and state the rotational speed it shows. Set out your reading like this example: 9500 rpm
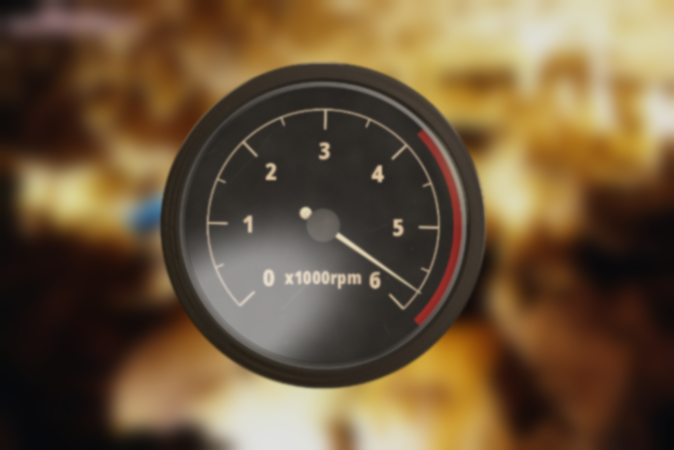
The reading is 5750 rpm
